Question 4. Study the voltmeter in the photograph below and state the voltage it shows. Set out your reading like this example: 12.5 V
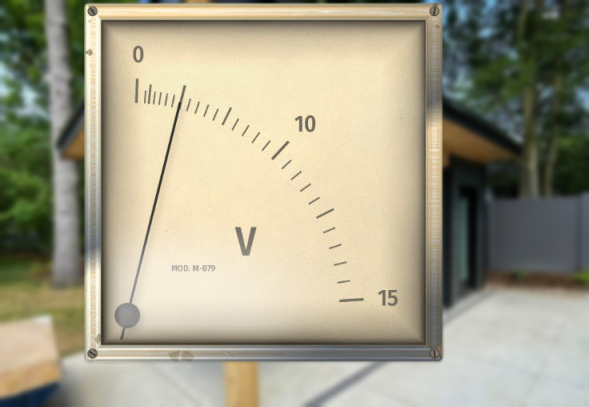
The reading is 5 V
